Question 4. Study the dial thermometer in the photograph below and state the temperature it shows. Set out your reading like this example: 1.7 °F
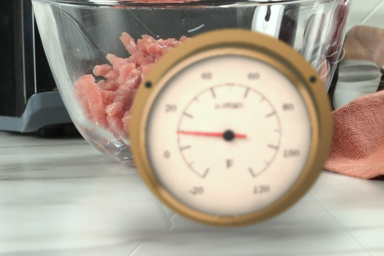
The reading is 10 °F
